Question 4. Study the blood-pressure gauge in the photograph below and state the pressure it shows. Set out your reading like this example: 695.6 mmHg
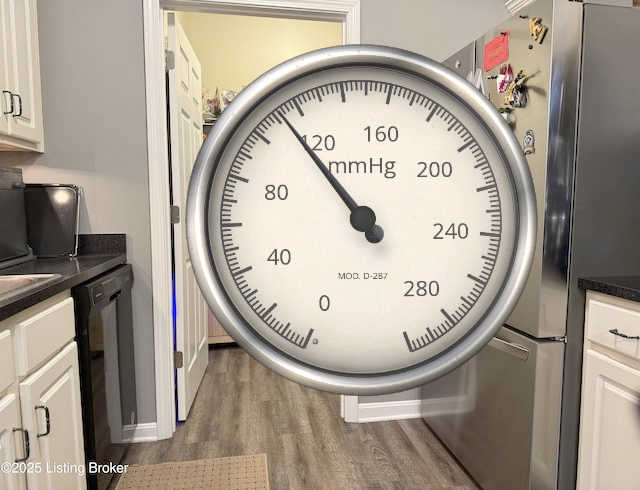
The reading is 112 mmHg
